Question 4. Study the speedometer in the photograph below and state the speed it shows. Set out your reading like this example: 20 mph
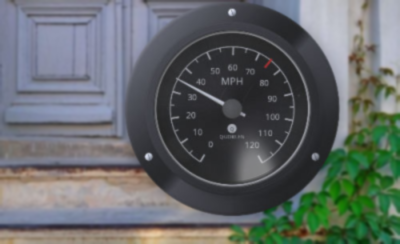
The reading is 35 mph
